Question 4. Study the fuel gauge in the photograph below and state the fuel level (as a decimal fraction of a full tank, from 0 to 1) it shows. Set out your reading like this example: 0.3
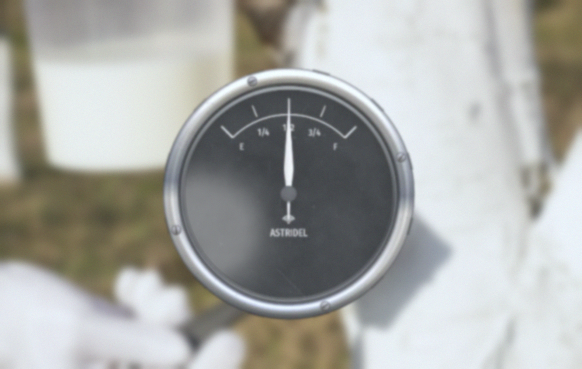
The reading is 0.5
